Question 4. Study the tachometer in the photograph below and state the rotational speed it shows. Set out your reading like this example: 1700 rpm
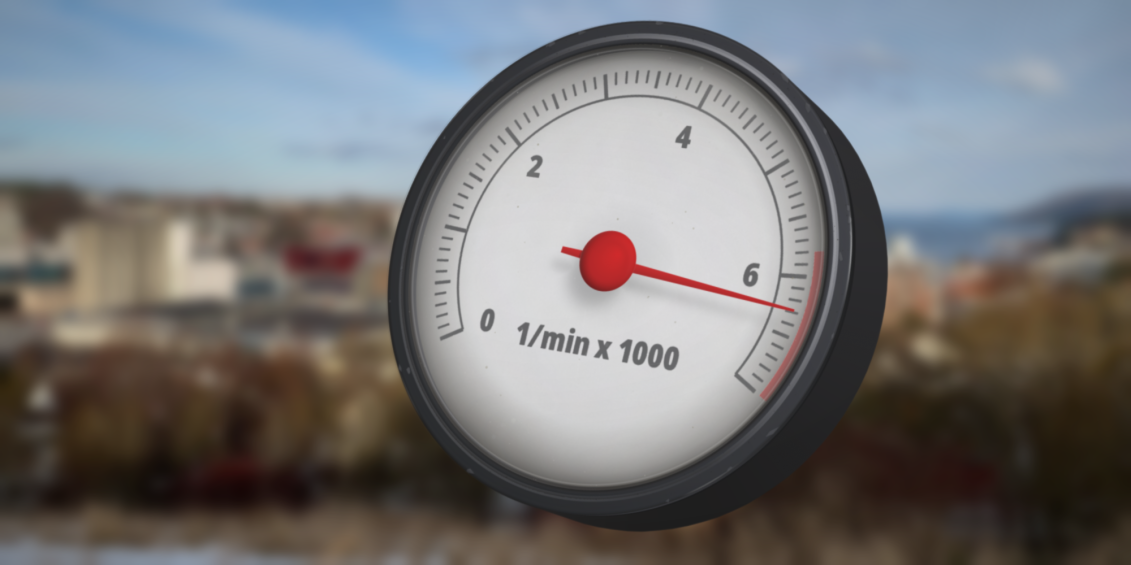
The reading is 6300 rpm
